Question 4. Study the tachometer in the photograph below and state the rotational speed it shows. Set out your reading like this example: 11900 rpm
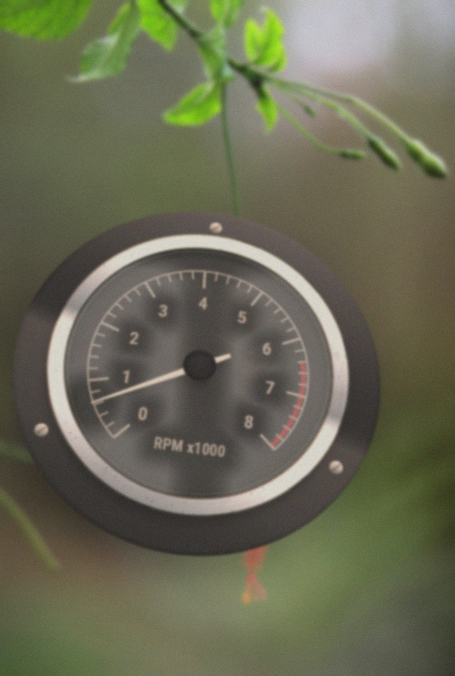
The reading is 600 rpm
